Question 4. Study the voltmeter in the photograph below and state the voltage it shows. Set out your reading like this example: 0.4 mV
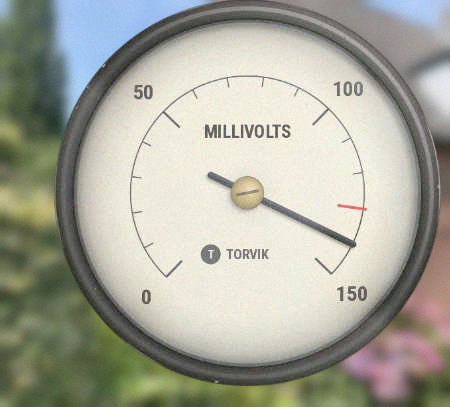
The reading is 140 mV
